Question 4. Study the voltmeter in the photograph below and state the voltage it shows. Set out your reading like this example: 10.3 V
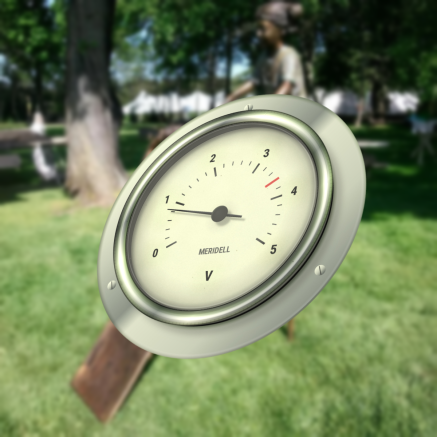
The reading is 0.8 V
